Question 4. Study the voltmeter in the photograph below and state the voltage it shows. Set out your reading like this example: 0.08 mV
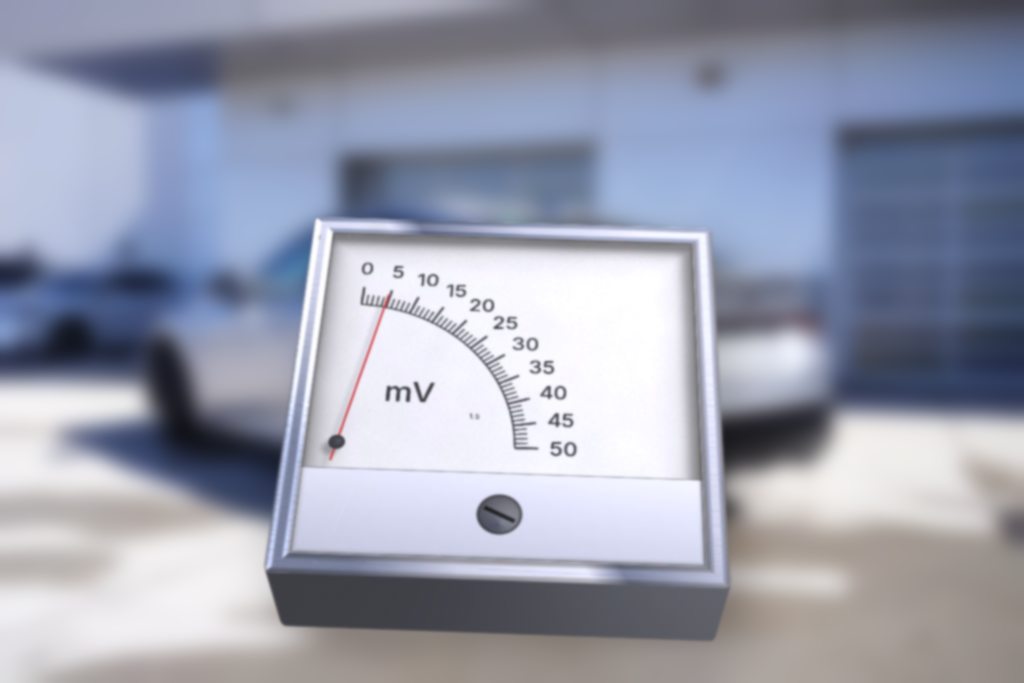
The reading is 5 mV
